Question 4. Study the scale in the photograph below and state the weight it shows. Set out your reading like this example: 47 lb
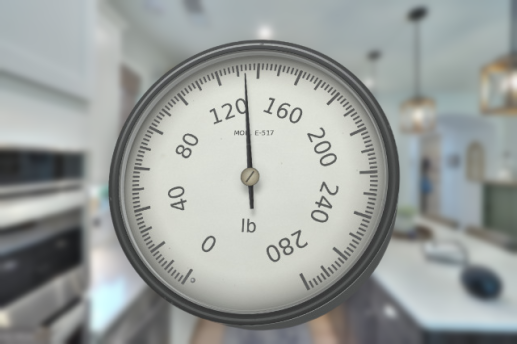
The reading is 134 lb
